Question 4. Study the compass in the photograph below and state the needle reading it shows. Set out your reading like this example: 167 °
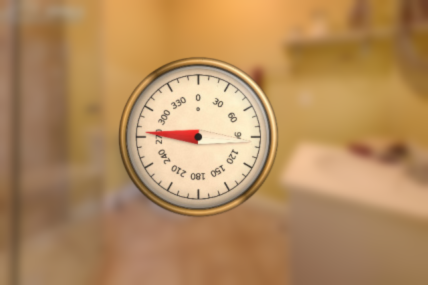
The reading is 275 °
